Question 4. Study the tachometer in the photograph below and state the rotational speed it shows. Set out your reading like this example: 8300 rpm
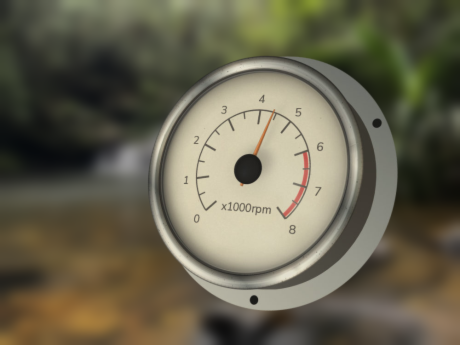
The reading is 4500 rpm
